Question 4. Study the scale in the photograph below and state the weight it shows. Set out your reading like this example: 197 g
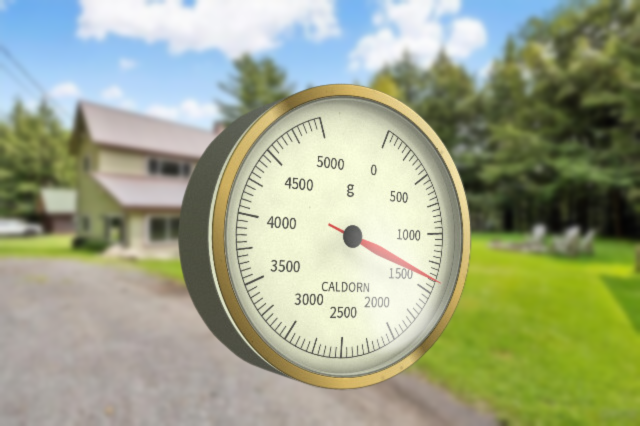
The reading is 1400 g
